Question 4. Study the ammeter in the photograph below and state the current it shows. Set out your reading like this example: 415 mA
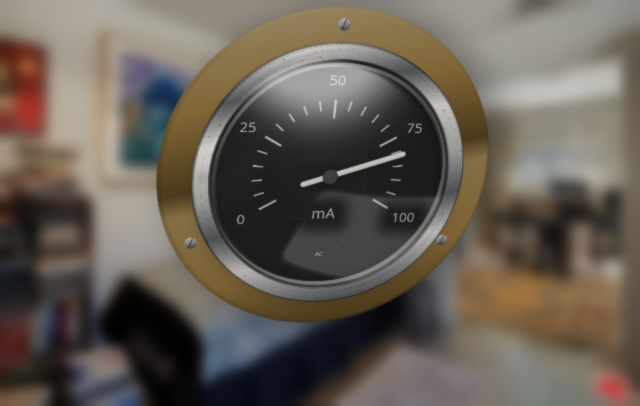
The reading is 80 mA
